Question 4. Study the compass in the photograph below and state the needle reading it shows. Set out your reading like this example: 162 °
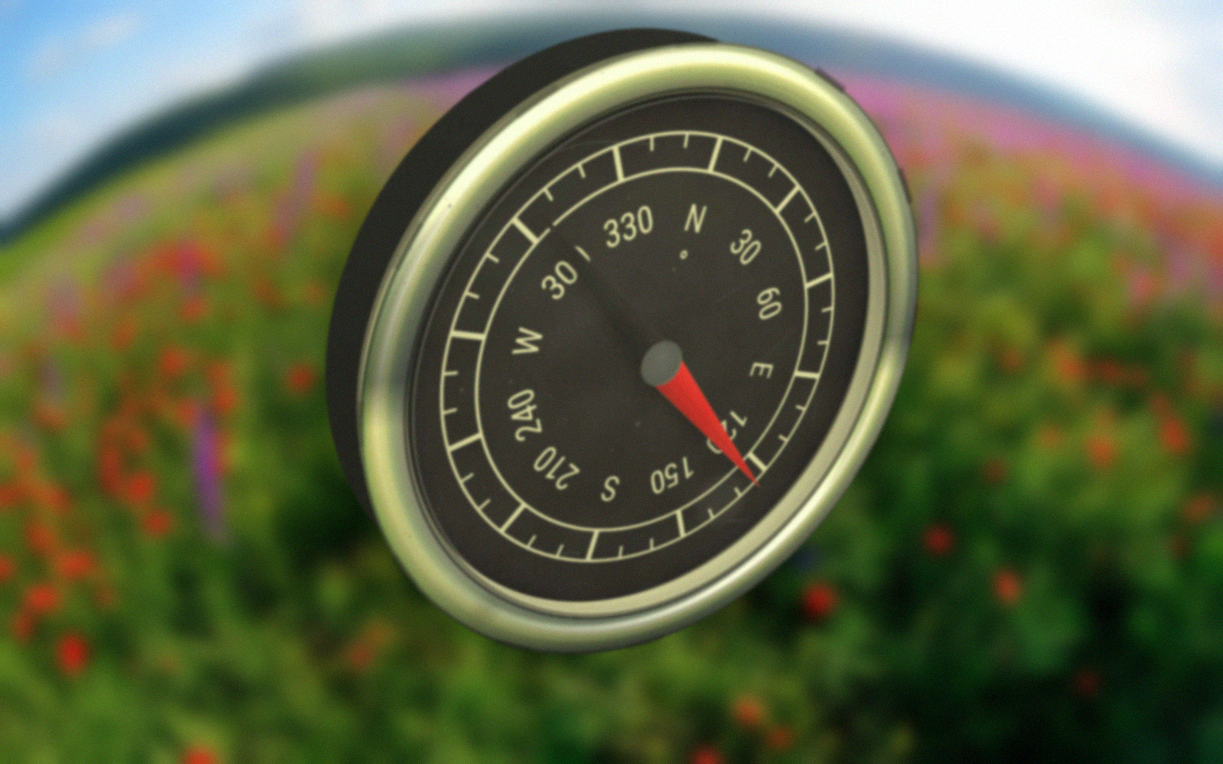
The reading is 125 °
